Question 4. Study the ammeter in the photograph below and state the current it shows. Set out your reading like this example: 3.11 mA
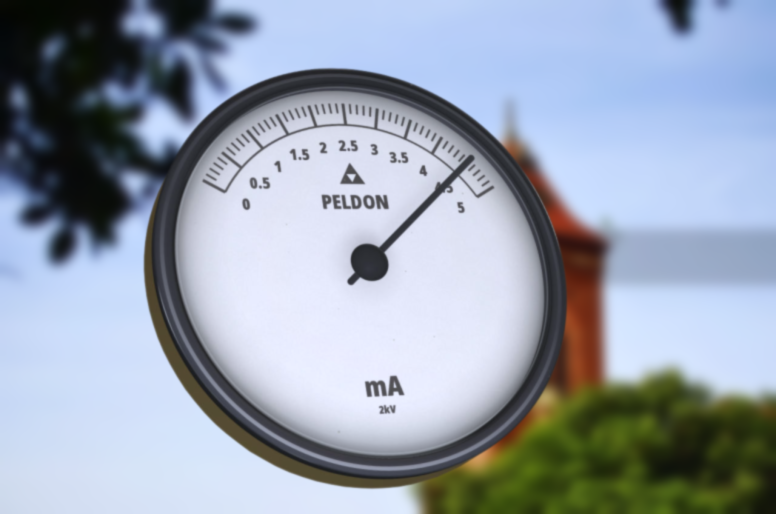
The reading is 4.5 mA
